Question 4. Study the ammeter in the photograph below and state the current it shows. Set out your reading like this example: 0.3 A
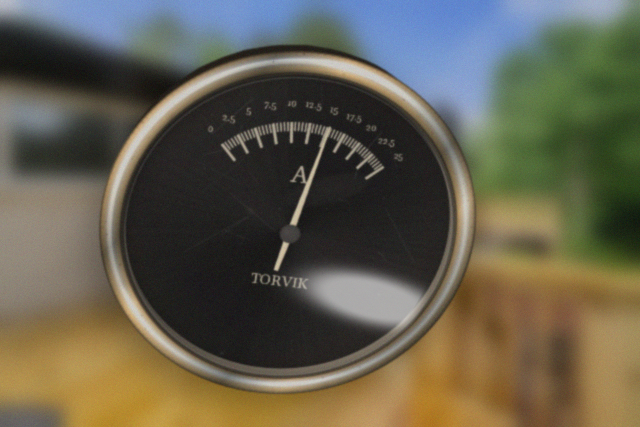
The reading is 15 A
